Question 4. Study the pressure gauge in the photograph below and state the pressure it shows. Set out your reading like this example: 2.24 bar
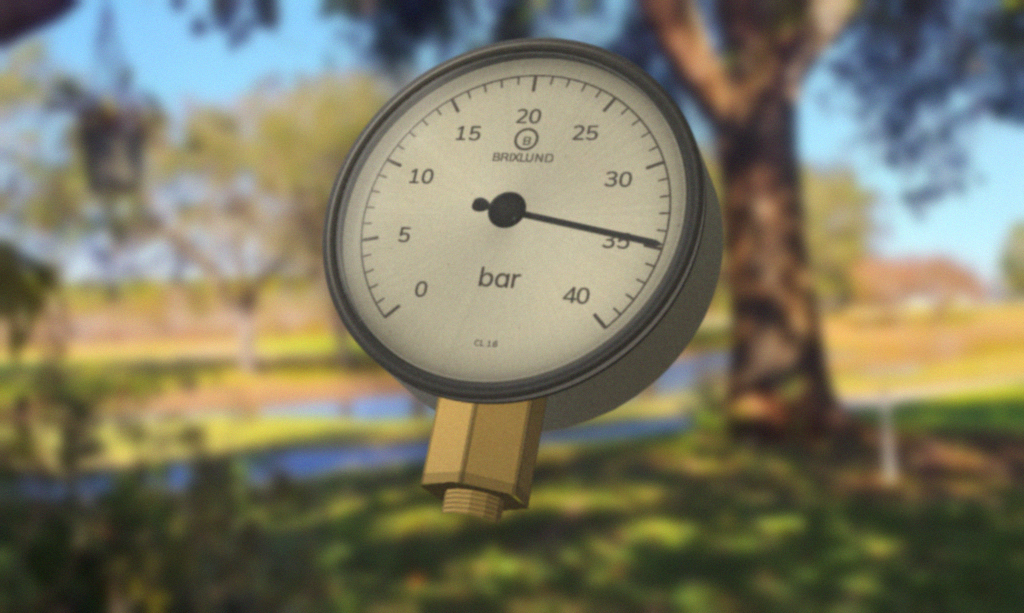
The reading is 35 bar
